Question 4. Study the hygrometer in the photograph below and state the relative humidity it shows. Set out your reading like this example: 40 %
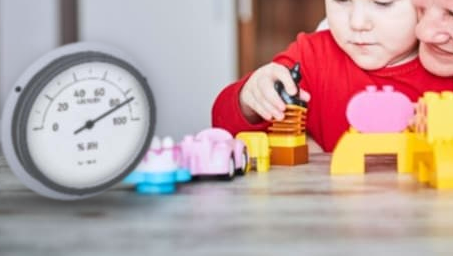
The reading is 85 %
